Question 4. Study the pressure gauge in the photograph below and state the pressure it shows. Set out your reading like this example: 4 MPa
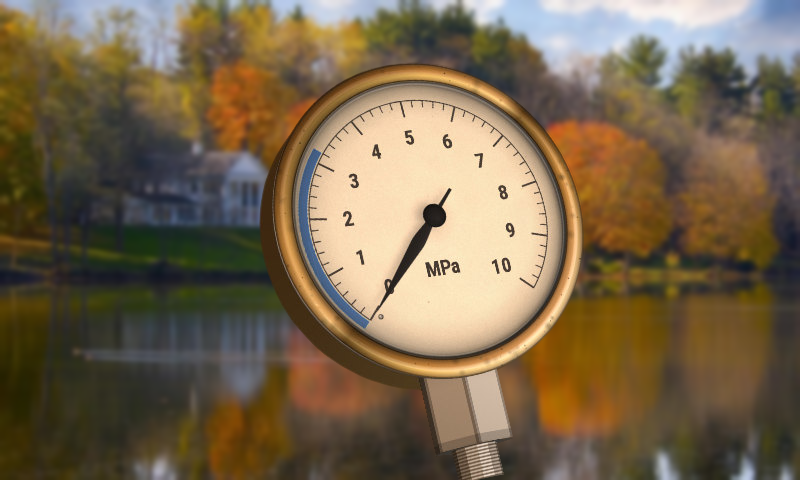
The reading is 0 MPa
